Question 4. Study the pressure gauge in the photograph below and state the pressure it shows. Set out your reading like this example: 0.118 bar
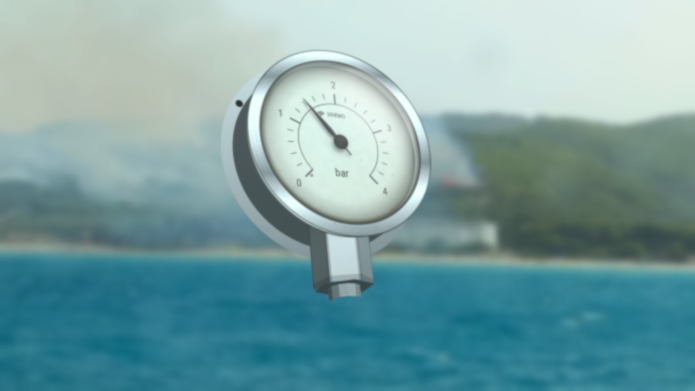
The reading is 1.4 bar
